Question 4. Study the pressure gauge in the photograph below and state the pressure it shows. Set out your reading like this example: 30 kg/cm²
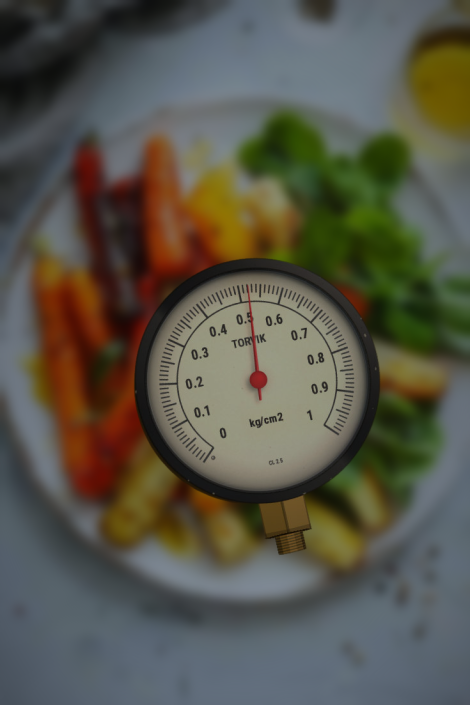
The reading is 0.52 kg/cm²
